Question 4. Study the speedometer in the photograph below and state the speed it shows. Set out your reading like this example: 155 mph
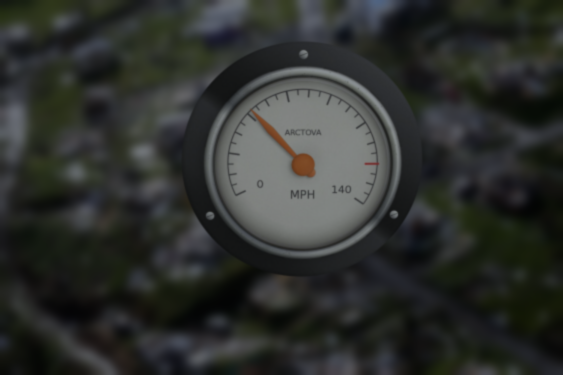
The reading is 42.5 mph
